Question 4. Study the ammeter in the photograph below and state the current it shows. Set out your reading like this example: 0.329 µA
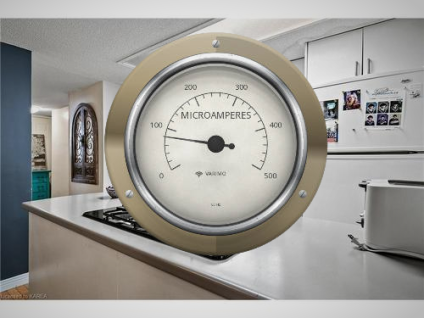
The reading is 80 µA
